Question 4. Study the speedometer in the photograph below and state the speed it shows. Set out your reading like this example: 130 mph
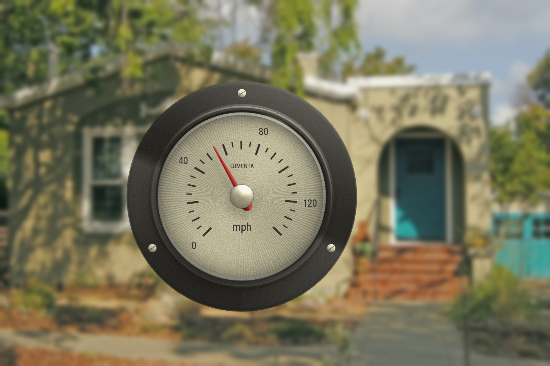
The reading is 55 mph
